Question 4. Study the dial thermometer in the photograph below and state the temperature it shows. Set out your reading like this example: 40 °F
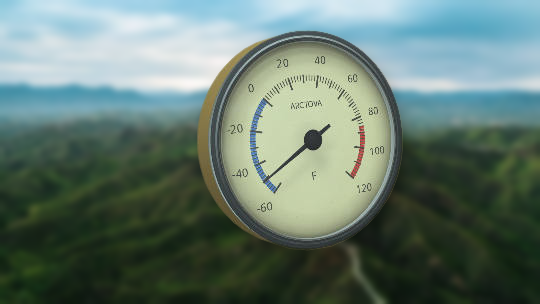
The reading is -50 °F
